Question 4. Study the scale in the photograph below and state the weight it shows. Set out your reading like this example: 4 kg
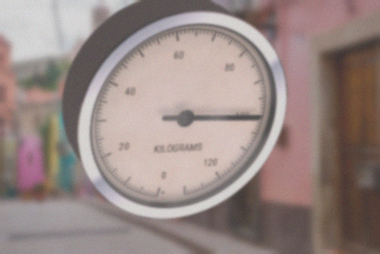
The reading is 100 kg
